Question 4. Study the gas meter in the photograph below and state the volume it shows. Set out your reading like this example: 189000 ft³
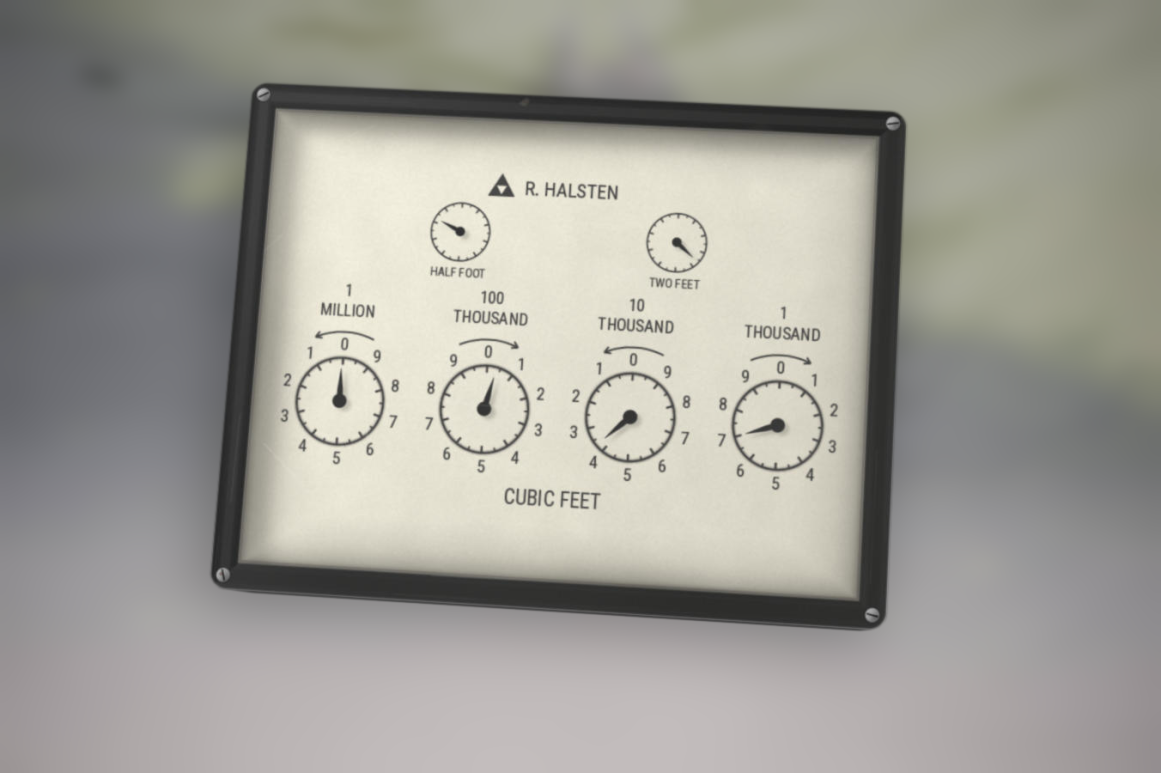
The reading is 3700 ft³
